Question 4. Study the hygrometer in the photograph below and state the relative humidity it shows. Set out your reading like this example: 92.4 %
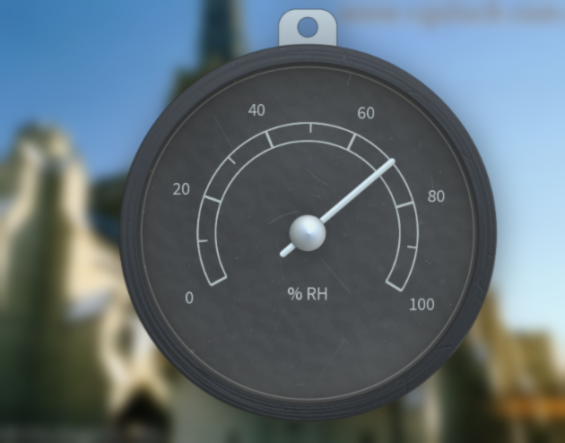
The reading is 70 %
